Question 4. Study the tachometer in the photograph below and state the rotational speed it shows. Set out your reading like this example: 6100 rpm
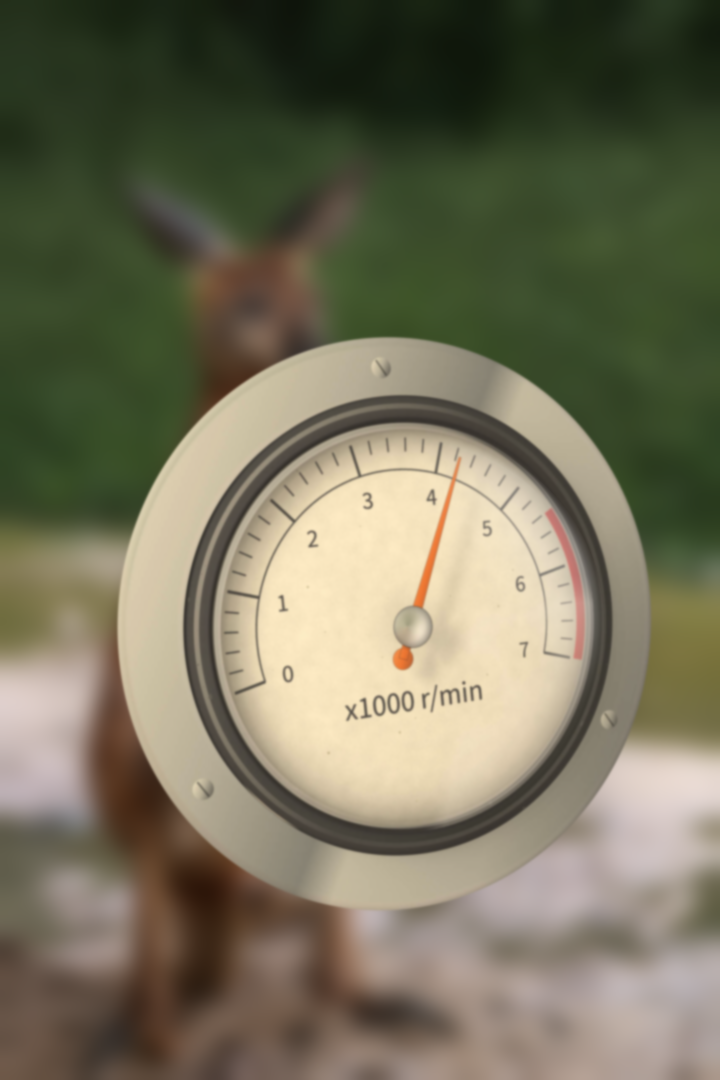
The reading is 4200 rpm
